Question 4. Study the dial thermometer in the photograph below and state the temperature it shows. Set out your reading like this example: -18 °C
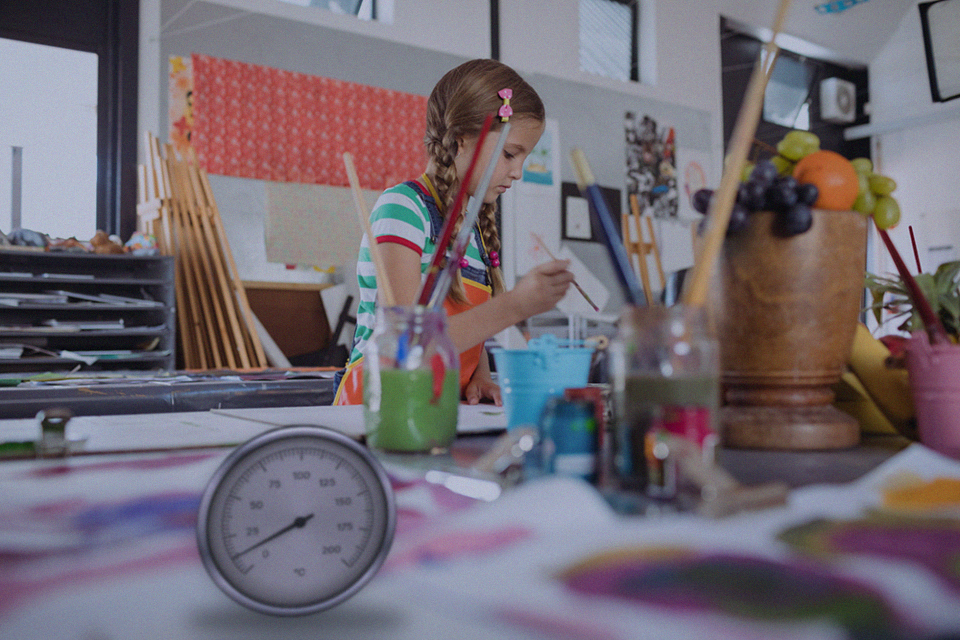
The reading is 12.5 °C
